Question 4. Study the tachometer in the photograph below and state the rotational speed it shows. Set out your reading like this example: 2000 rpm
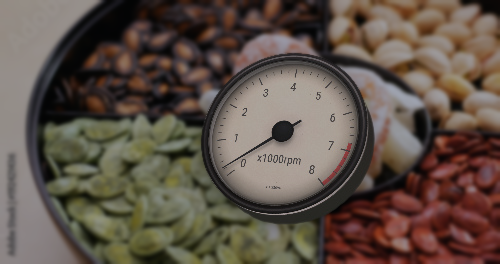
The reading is 200 rpm
